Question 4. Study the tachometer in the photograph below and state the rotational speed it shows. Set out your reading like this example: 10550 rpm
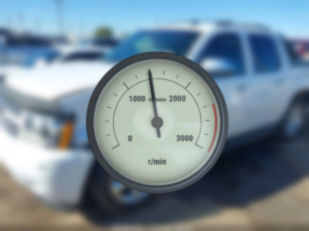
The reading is 1400 rpm
